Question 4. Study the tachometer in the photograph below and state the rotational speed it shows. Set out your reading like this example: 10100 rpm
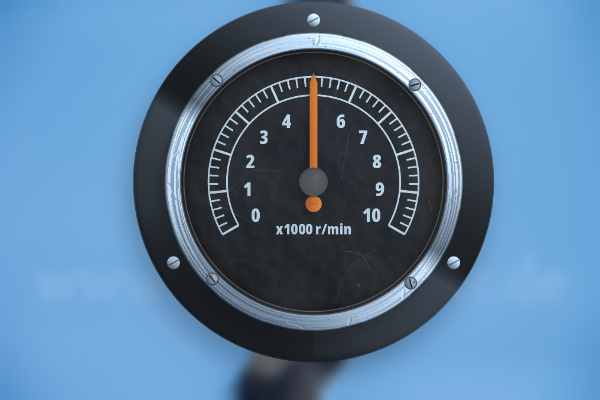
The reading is 5000 rpm
